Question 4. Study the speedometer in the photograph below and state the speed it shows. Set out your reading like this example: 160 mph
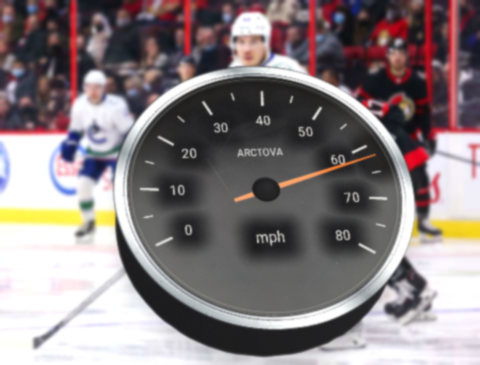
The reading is 62.5 mph
